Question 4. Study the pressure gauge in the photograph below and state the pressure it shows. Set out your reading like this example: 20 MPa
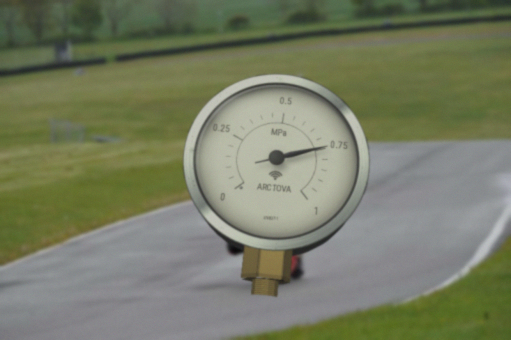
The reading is 0.75 MPa
